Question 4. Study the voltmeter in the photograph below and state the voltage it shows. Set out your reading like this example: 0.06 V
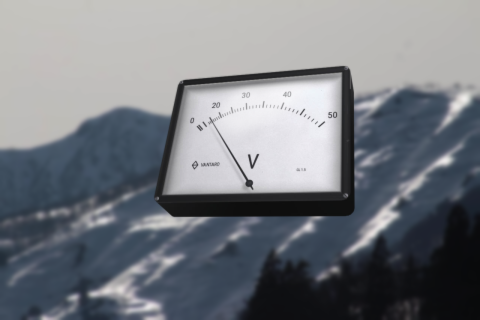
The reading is 15 V
